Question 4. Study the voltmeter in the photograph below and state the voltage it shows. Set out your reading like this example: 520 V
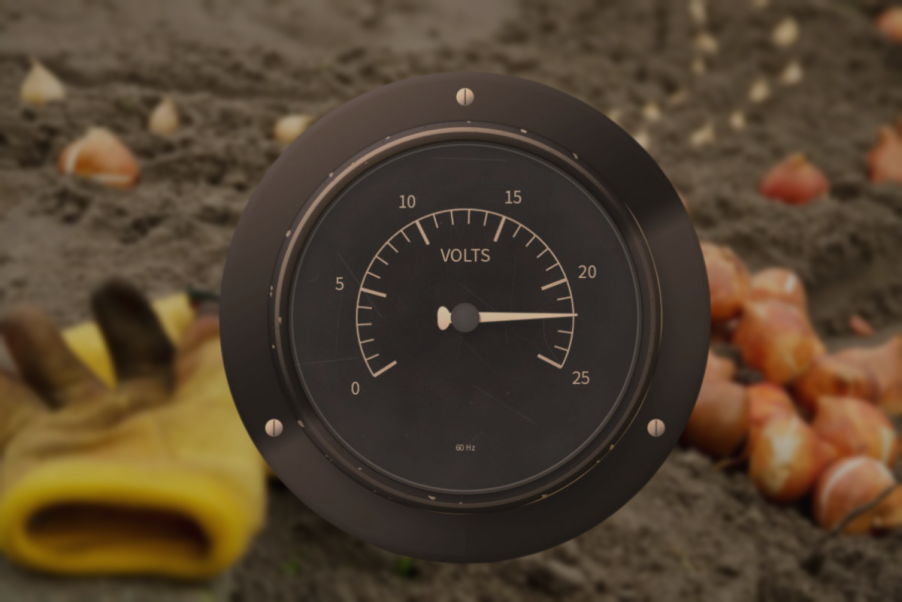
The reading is 22 V
